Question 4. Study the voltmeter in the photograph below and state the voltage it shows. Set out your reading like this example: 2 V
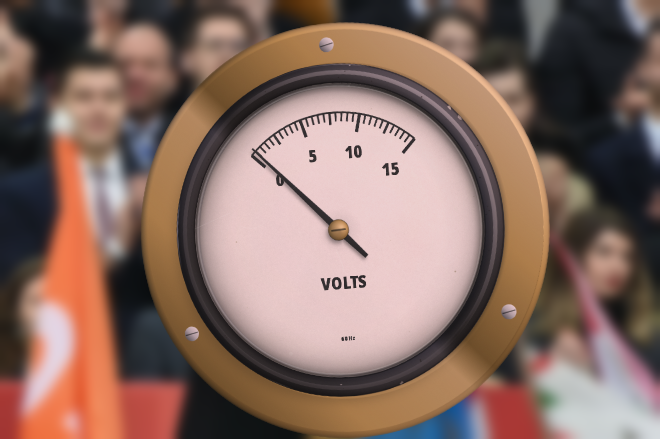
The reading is 0.5 V
